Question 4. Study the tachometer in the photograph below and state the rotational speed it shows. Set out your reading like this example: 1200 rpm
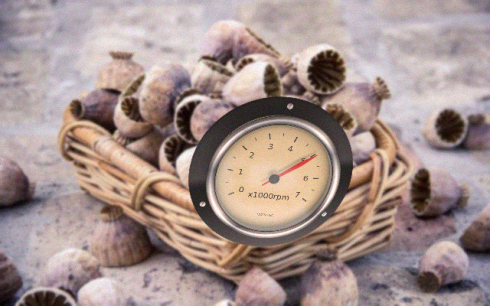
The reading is 5000 rpm
